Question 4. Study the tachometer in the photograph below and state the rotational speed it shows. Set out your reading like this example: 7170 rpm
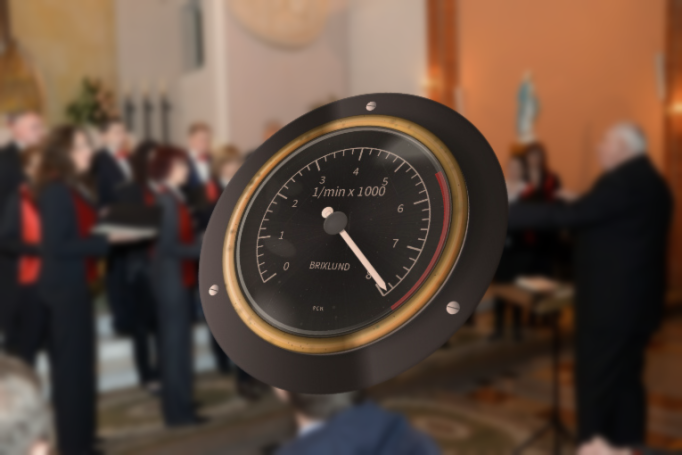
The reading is 7900 rpm
